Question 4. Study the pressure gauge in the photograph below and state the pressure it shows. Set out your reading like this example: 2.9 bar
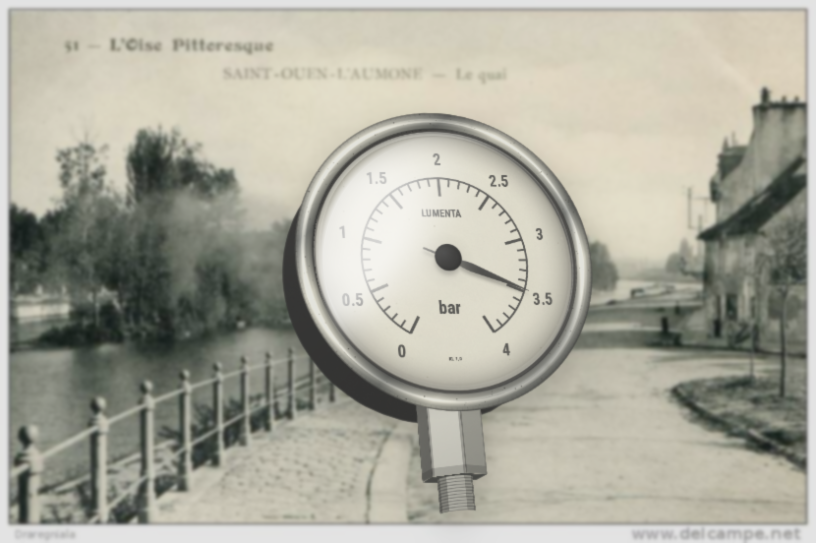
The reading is 3.5 bar
